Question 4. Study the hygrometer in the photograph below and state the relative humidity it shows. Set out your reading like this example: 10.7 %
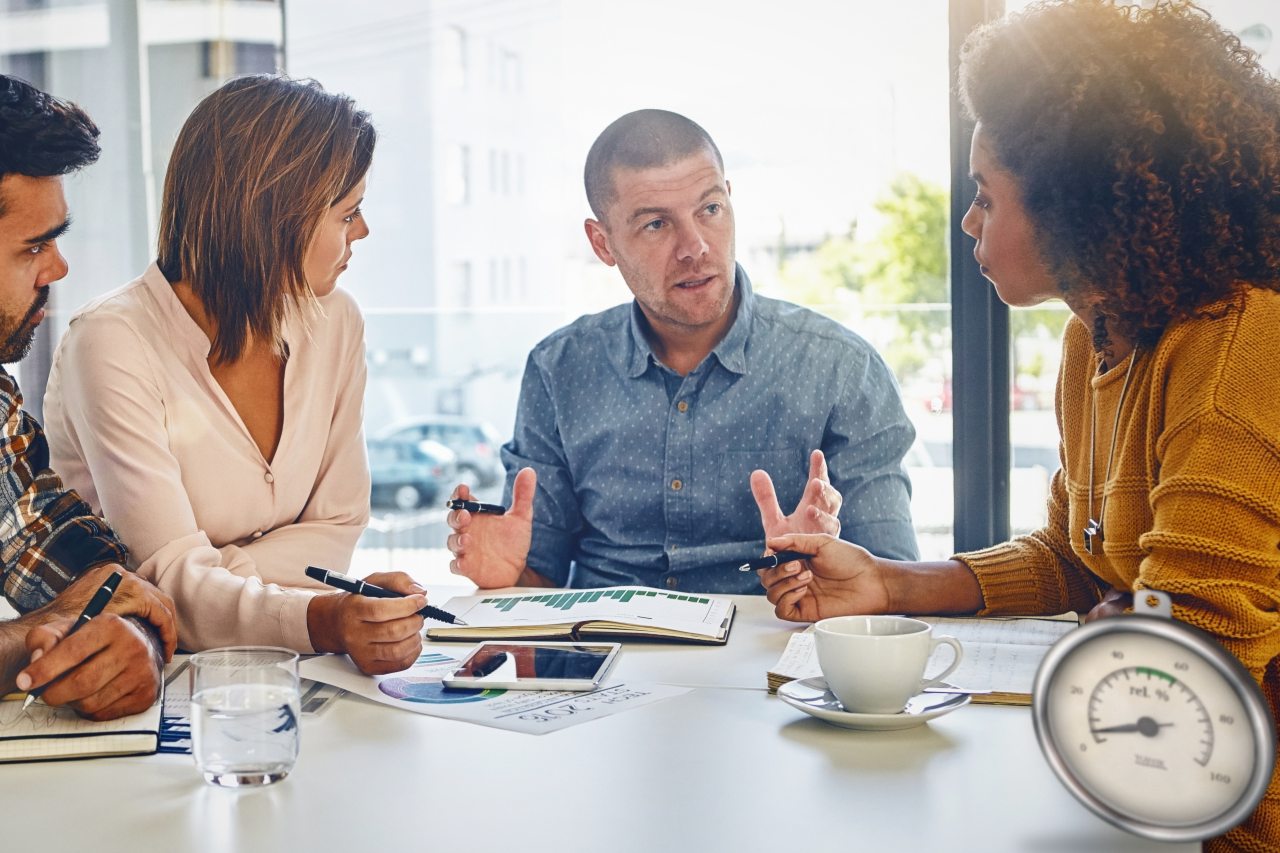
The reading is 5 %
